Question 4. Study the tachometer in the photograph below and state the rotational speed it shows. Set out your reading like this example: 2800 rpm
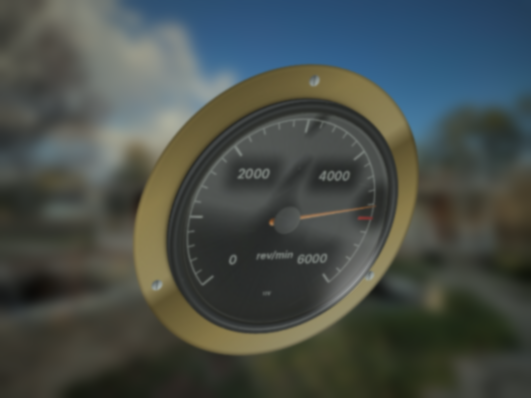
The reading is 4800 rpm
